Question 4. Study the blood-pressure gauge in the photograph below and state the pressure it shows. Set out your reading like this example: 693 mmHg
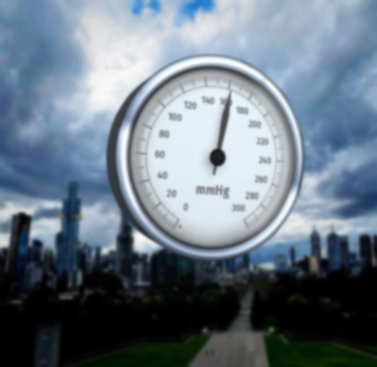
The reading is 160 mmHg
